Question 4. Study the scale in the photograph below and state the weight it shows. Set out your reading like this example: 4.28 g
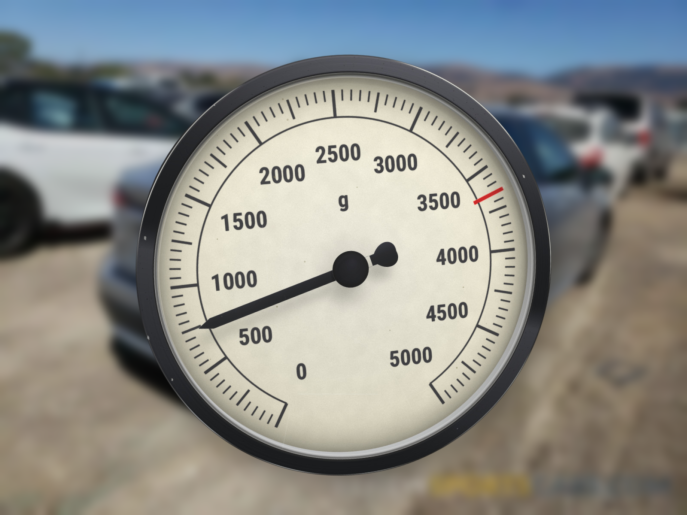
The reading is 750 g
